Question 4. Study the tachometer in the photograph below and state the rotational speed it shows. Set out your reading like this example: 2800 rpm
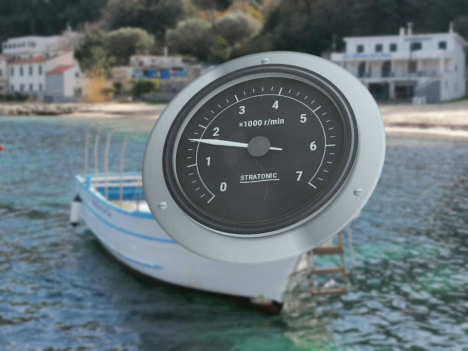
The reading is 1600 rpm
